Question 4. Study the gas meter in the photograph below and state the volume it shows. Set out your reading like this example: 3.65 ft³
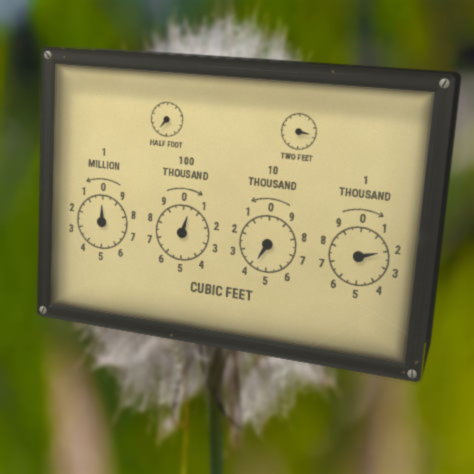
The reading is 4200 ft³
